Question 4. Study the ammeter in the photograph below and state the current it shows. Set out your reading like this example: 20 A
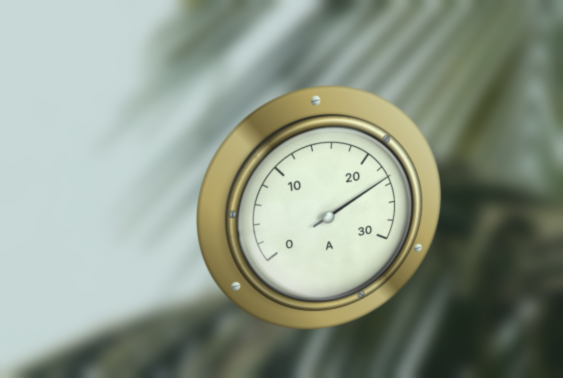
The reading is 23 A
